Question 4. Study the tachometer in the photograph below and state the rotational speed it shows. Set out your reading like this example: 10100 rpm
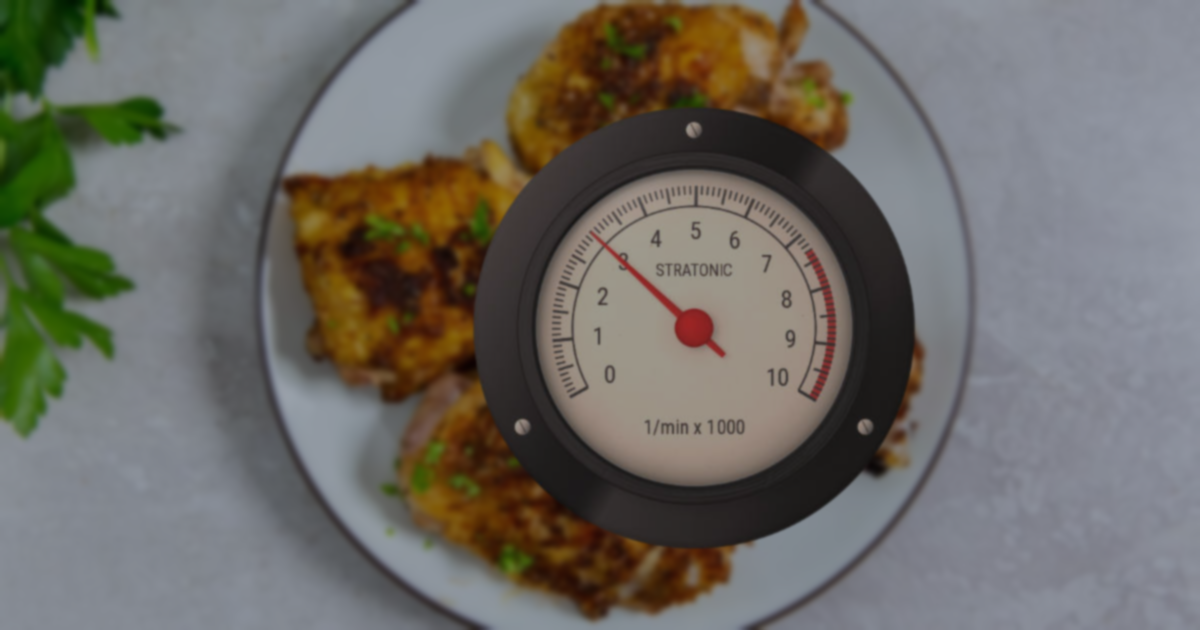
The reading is 3000 rpm
